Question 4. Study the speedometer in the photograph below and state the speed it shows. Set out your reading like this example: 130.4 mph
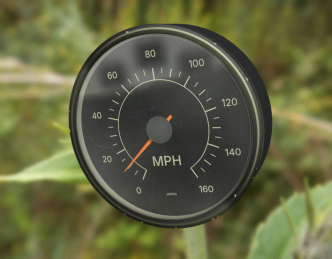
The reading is 10 mph
